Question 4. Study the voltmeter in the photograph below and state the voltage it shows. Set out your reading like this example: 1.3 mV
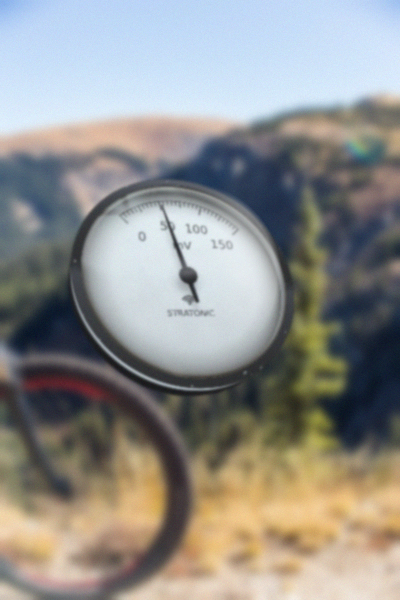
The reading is 50 mV
